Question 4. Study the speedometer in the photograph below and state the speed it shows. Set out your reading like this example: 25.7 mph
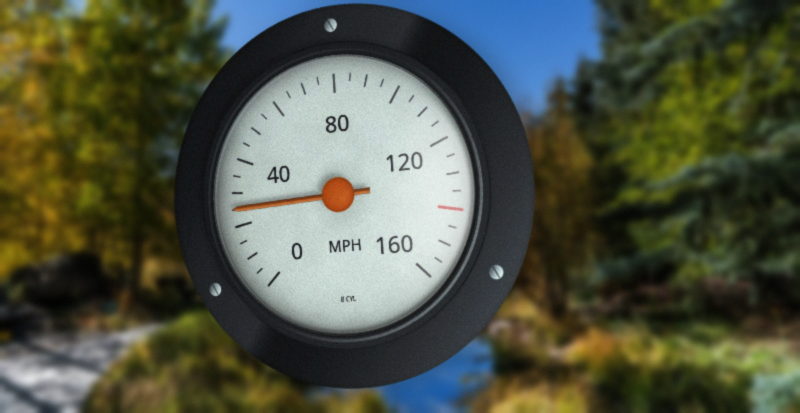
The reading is 25 mph
